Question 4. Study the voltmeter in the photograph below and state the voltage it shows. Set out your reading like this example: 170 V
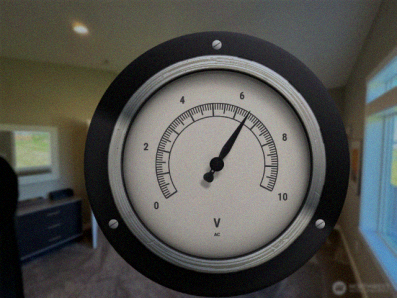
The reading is 6.5 V
